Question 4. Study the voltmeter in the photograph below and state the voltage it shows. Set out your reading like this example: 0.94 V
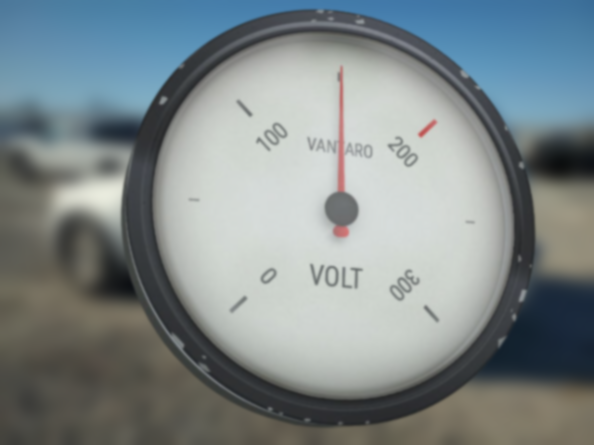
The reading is 150 V
